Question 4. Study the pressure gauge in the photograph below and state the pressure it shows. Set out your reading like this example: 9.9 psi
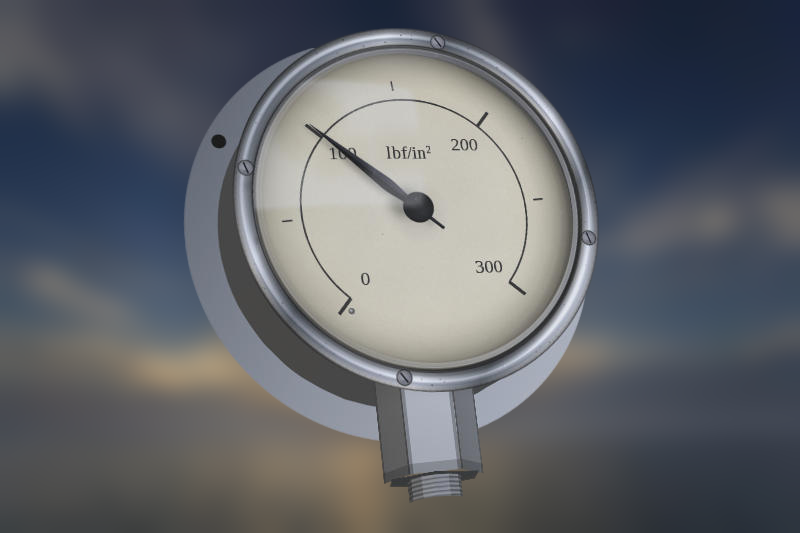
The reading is 100 psi
